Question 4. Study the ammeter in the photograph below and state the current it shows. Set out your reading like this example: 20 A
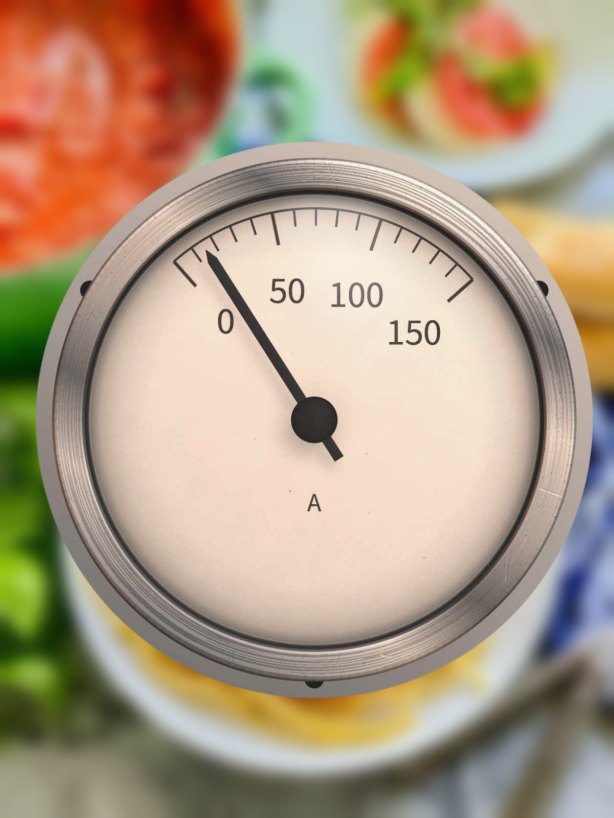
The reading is 15 A
